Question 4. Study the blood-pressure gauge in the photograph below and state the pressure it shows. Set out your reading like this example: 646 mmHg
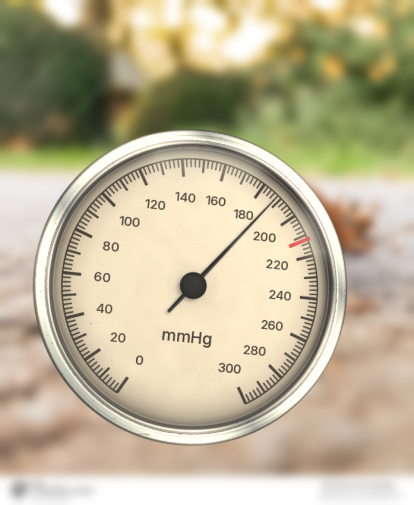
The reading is 188 mmHg
